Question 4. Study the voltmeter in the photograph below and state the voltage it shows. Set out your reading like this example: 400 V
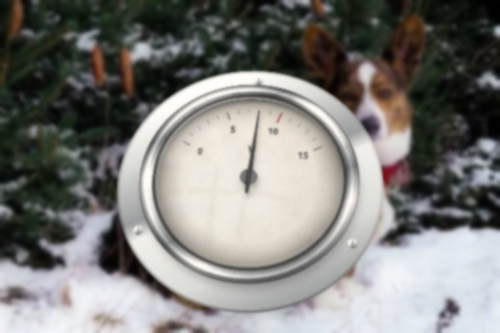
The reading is 8 V
